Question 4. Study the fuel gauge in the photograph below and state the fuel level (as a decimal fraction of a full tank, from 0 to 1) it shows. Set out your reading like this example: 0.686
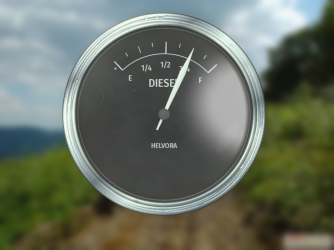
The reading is 0.75
